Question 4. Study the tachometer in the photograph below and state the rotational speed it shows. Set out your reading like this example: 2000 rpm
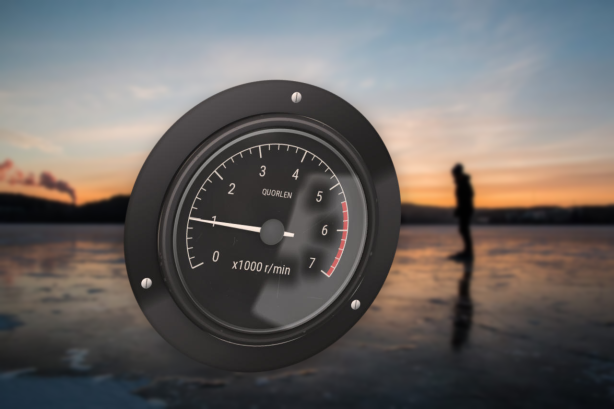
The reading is 1000 rpm
